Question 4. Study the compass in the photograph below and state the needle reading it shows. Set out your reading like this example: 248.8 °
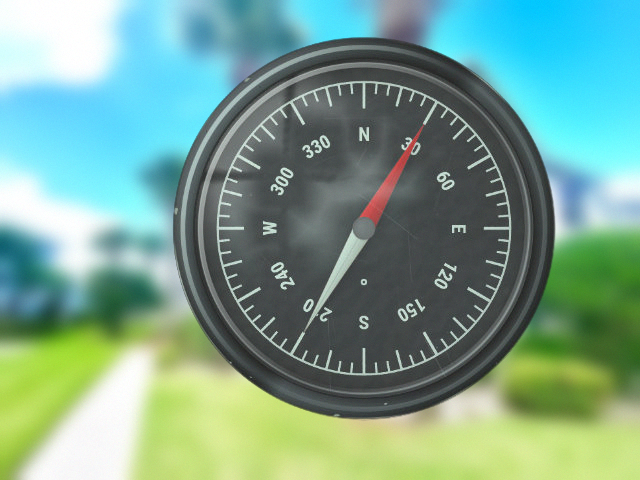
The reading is 30 °
